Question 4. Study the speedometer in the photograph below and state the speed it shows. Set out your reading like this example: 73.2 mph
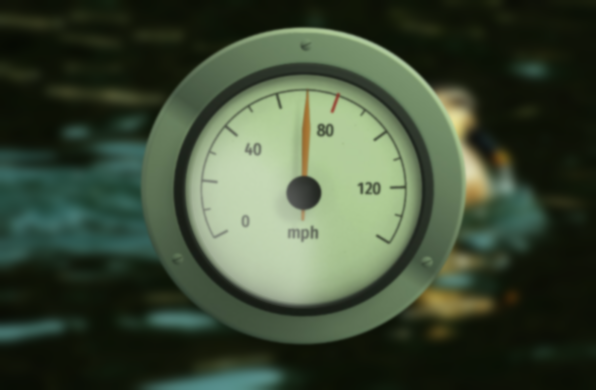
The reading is 70 mph
